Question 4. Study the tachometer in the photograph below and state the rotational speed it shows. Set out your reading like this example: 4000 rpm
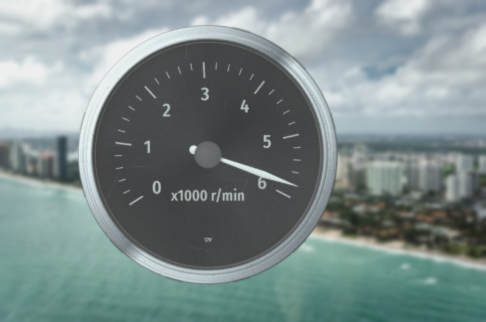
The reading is 5800 rpm
